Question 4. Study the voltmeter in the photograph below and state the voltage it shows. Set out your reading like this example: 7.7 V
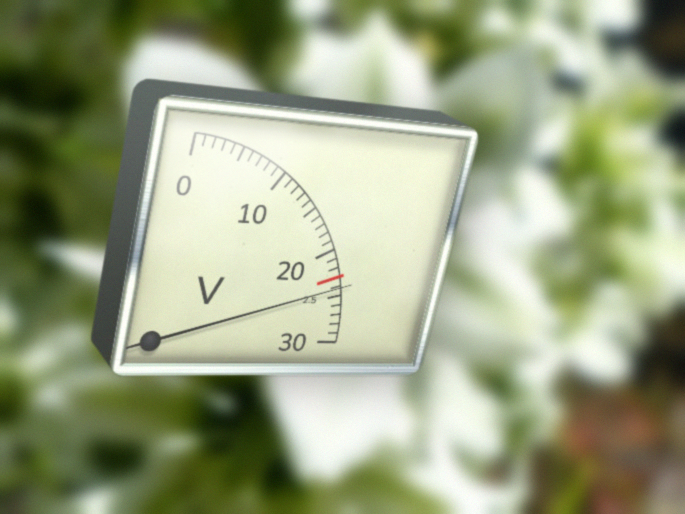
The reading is 24 V
